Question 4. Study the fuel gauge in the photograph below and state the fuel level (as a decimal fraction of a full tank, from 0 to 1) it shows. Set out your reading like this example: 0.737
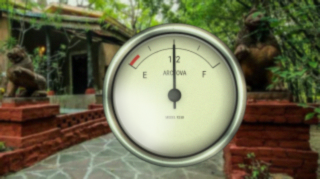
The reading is 0.5
